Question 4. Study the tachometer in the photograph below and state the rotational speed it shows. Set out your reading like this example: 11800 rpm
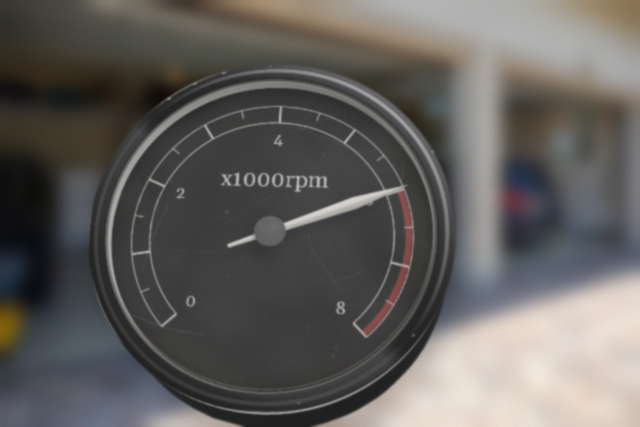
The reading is 6000 rpm
